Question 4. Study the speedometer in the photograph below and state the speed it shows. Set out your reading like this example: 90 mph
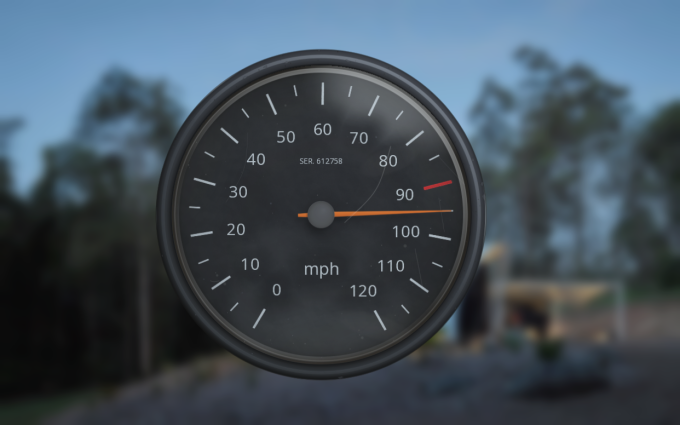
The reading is 95 mph
